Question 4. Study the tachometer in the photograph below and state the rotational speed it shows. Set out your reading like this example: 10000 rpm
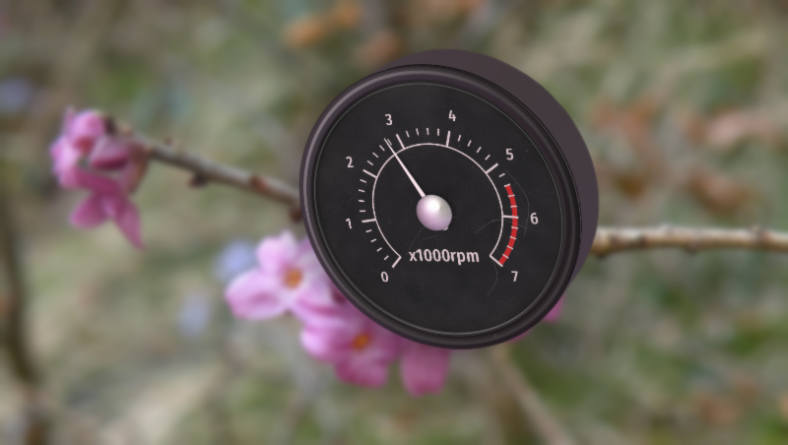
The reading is 2800 rpm
